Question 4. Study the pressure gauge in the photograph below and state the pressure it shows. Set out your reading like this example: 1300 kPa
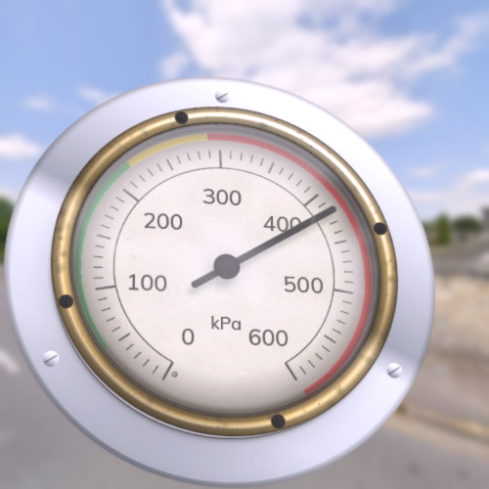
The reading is 420 kPa
